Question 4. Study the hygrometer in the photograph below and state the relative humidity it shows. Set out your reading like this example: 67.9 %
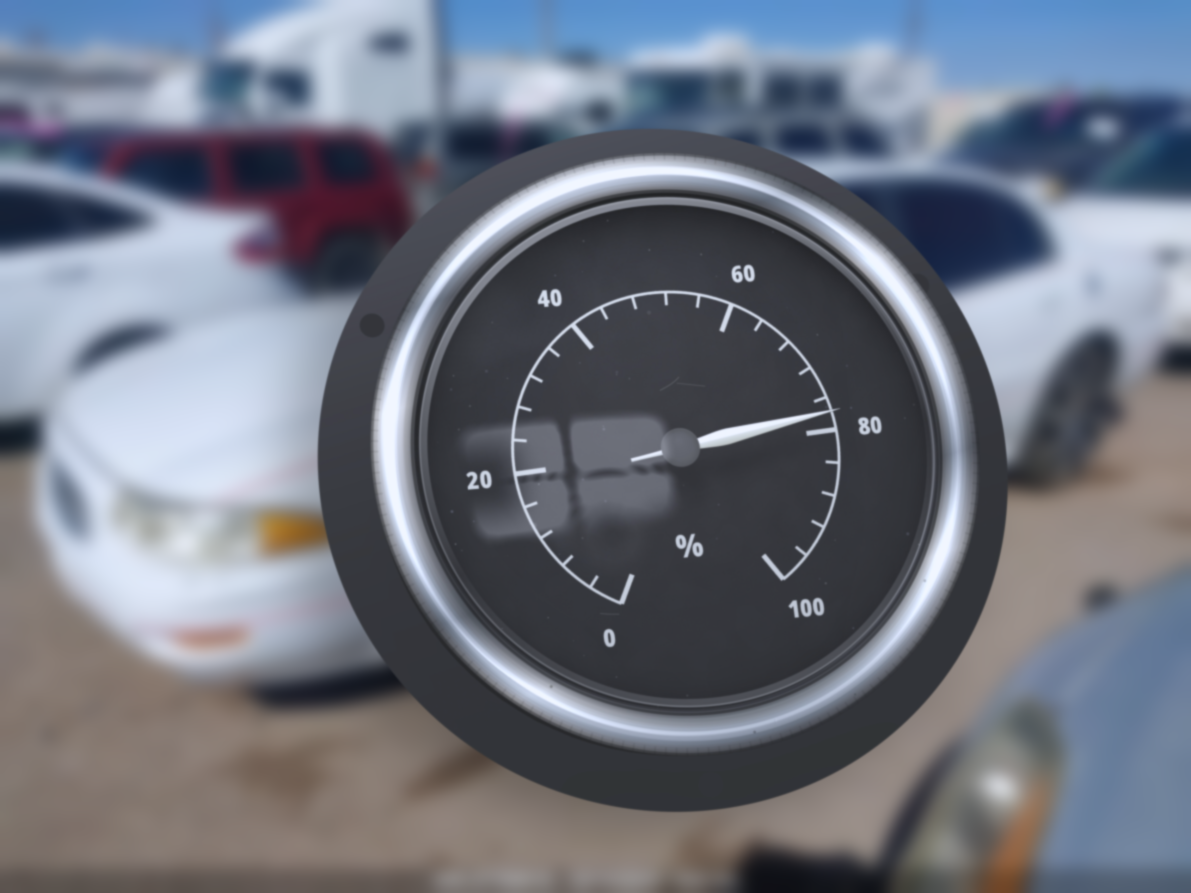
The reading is 78 %
